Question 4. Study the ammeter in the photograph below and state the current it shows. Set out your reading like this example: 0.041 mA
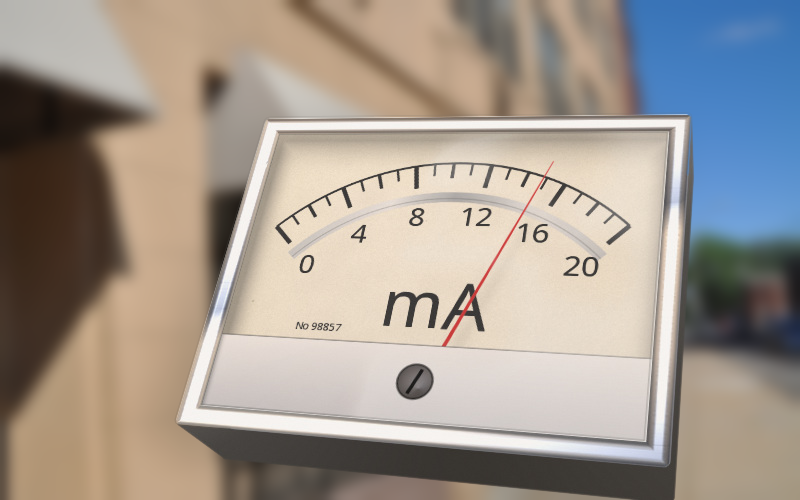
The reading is 15 mA
